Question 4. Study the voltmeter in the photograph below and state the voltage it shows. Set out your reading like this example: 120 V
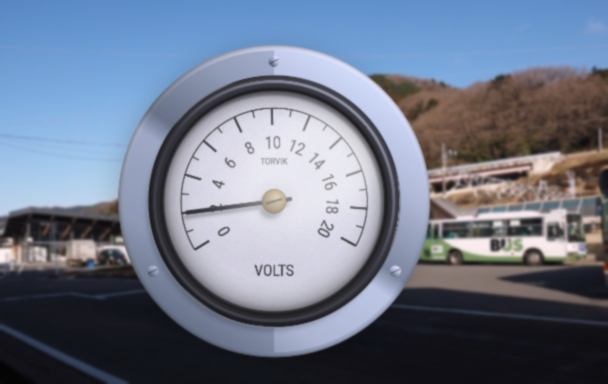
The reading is 2 V
